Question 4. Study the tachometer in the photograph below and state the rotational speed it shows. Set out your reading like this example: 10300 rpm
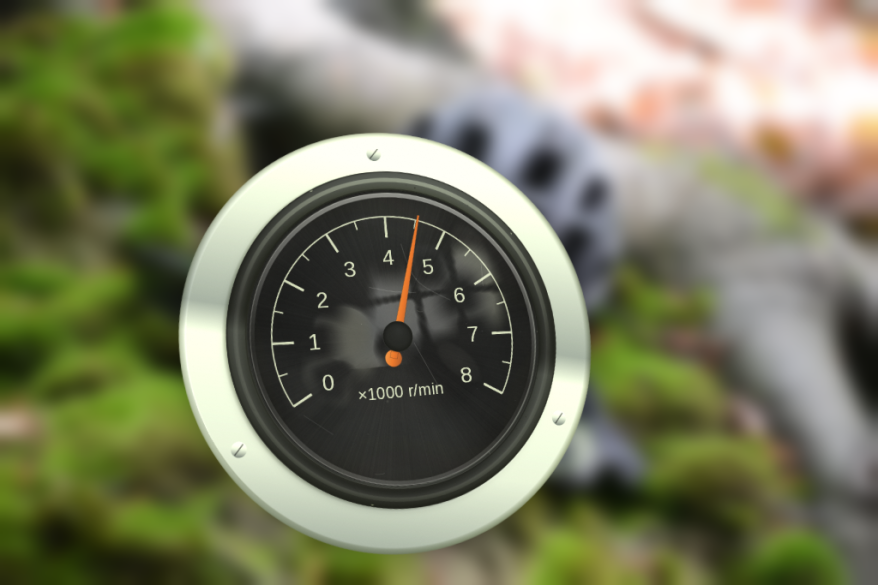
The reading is 4500 rpm
